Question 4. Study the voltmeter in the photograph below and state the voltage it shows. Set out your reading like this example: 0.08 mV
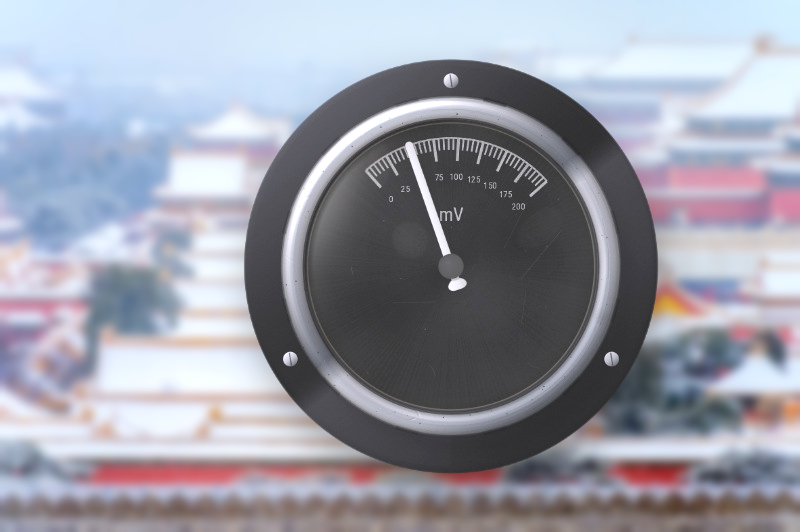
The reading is 50 mV
